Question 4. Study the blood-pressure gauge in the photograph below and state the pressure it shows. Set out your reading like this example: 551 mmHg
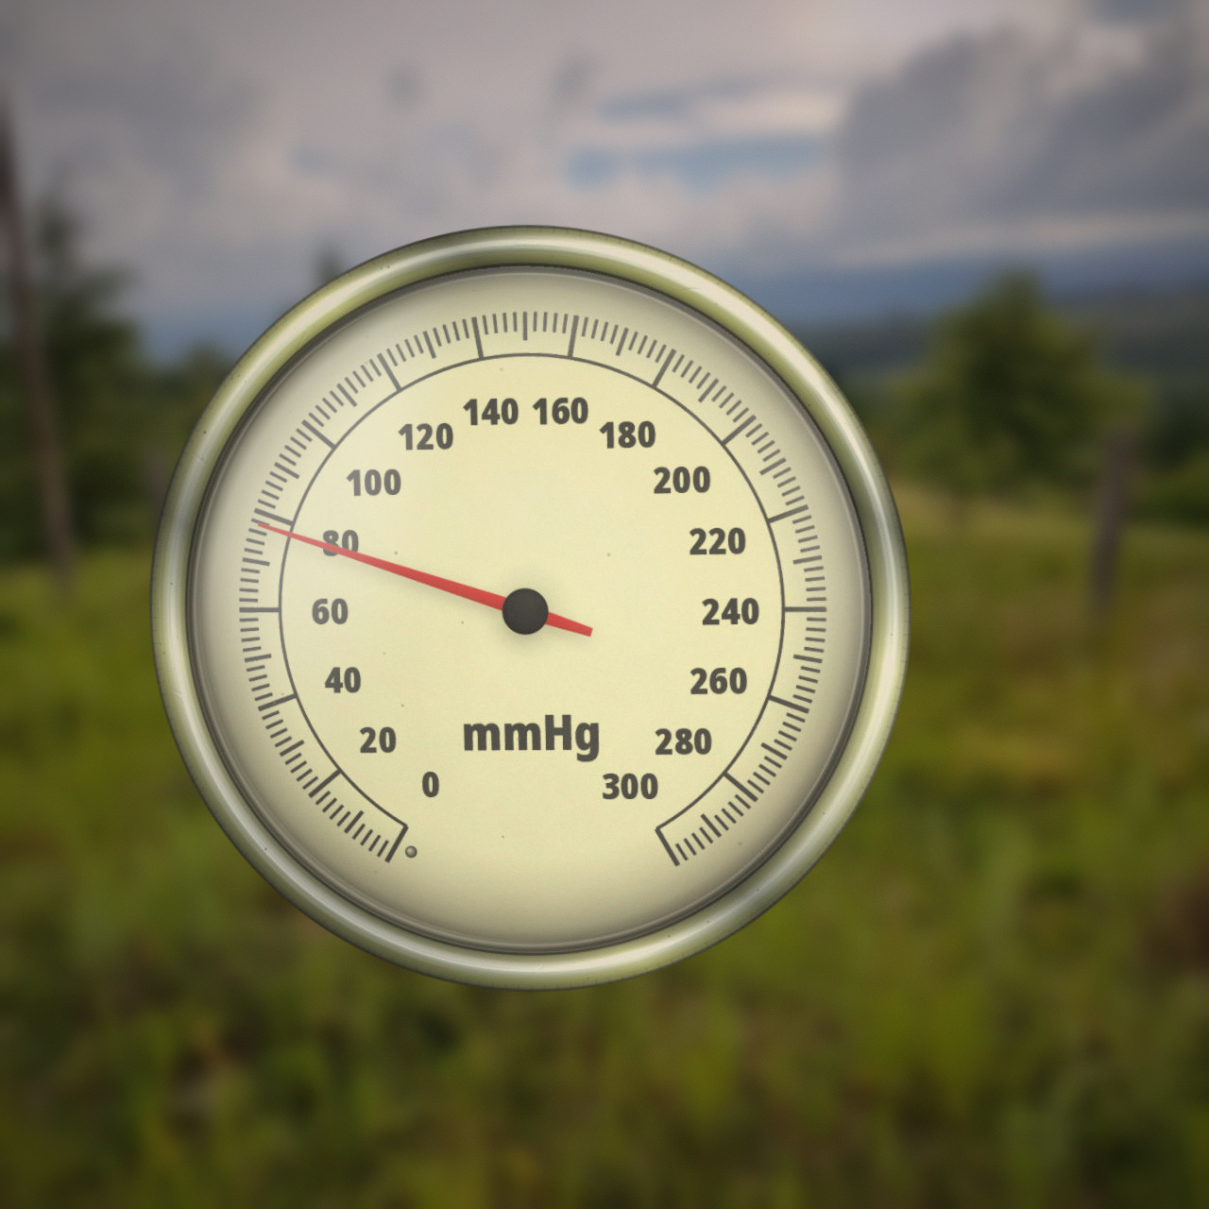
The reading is 78 mmHg
